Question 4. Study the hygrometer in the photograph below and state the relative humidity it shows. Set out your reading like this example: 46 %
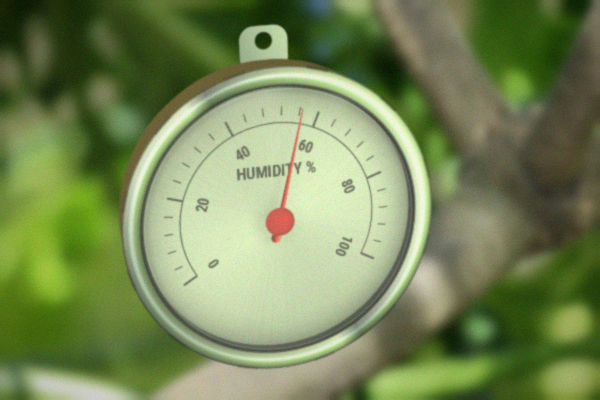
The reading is 56 %
